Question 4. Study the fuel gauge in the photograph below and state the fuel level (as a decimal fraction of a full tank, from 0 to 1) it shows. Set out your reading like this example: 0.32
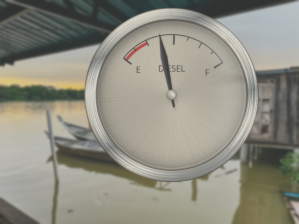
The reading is 0.375
